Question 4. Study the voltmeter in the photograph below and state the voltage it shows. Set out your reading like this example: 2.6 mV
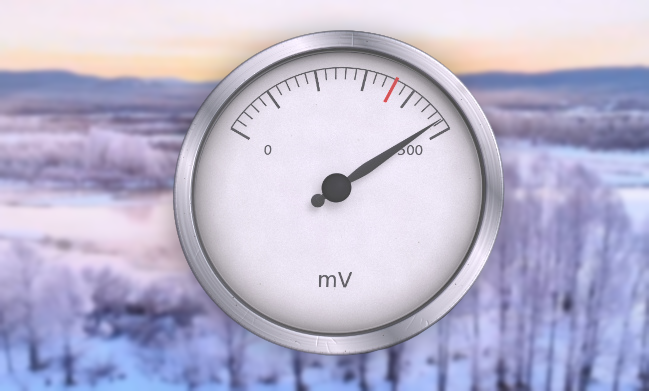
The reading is 480 mV
